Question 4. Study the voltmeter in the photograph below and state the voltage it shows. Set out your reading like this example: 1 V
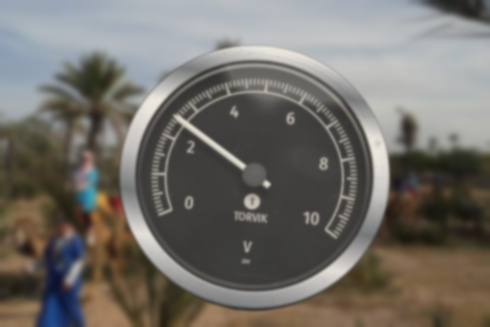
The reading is 2.5 V
